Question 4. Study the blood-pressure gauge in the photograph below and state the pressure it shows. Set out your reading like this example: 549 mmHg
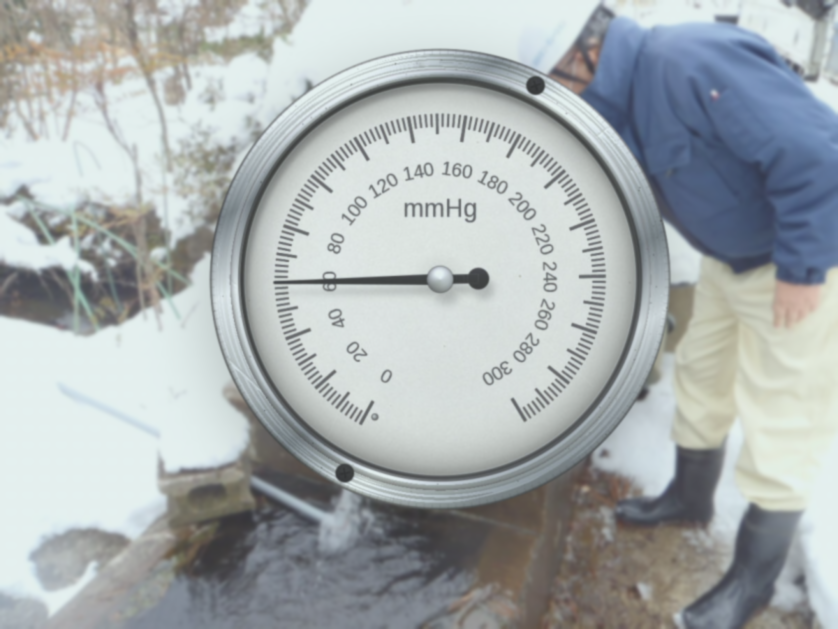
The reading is 60 mmHg
